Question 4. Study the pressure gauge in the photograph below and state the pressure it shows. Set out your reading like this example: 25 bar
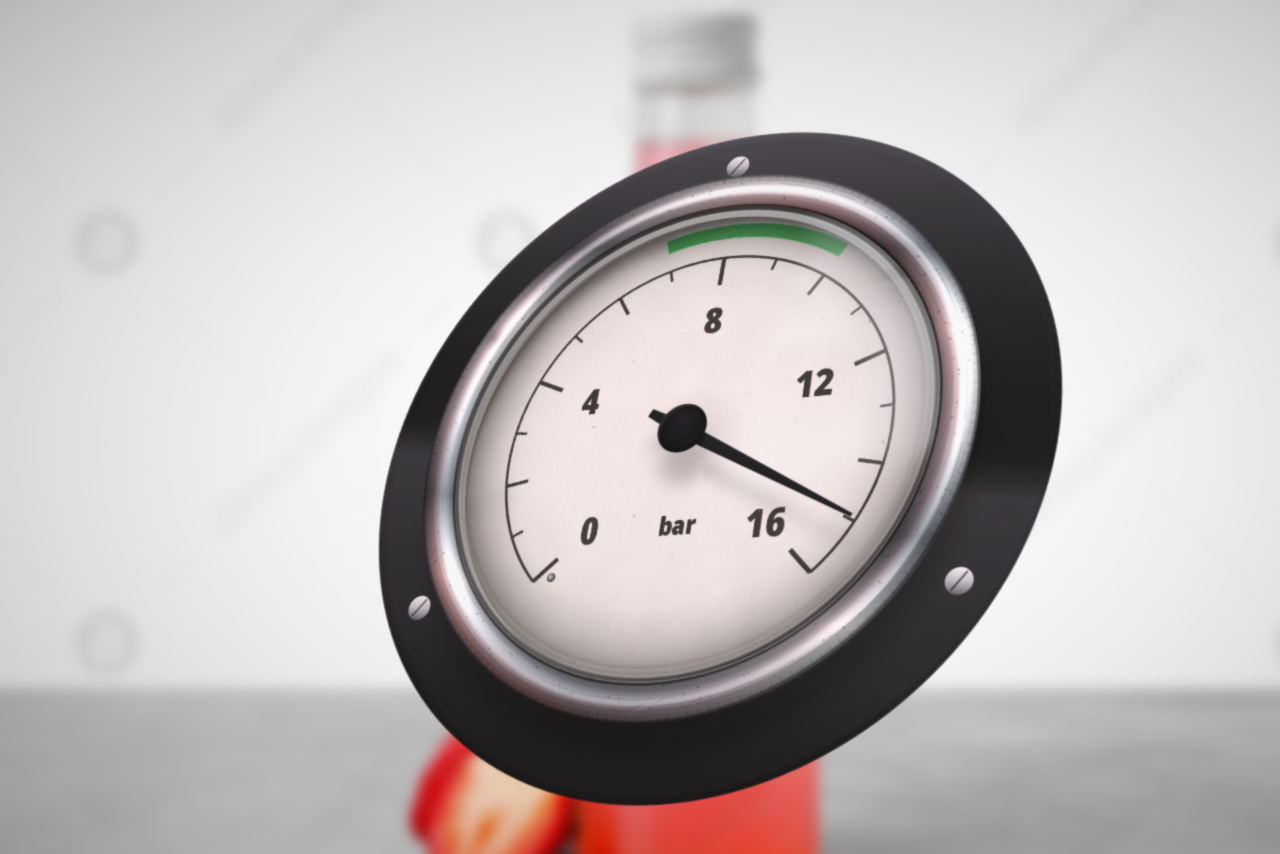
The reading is 15 bar
